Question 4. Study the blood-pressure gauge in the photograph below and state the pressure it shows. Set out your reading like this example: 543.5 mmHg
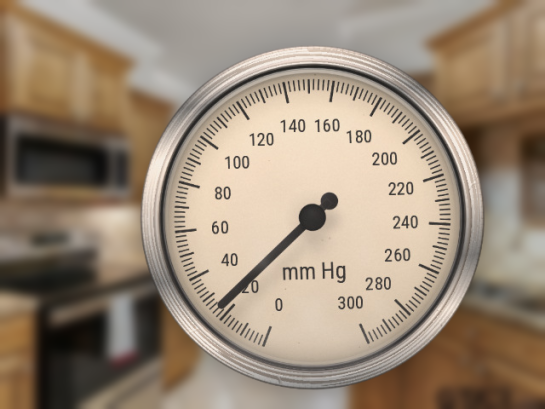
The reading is 24 mmHg
